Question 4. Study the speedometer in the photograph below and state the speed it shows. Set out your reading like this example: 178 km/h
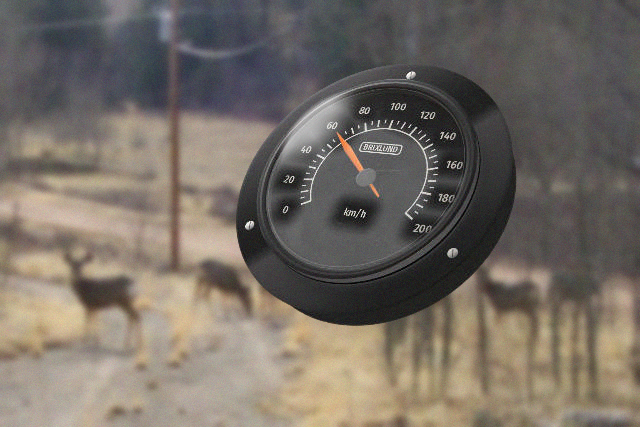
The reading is 60 km/h
